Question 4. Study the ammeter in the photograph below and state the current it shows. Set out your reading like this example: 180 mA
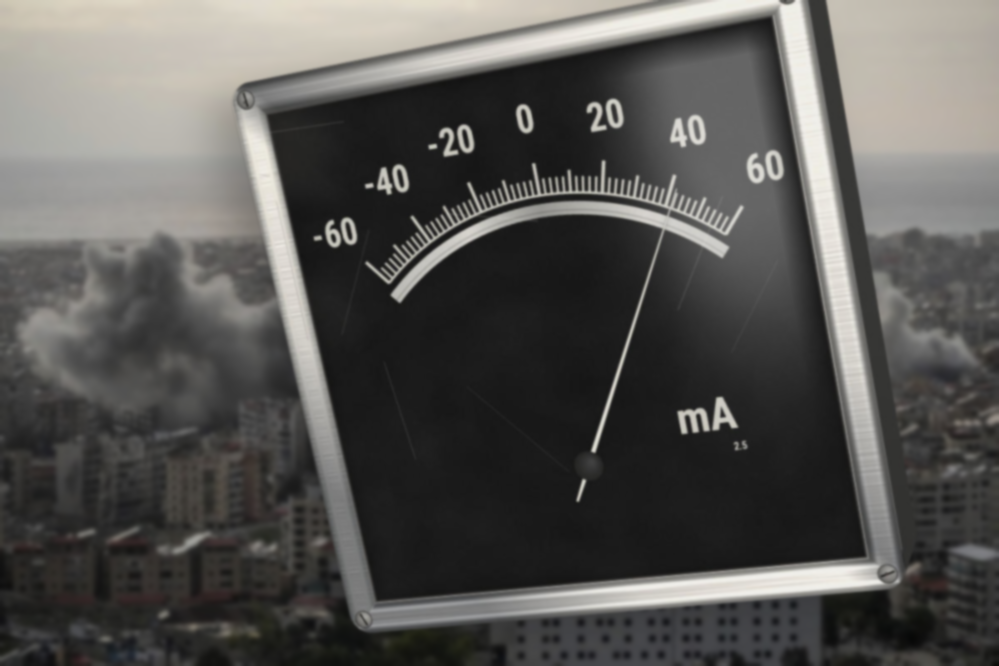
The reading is 42 mA
